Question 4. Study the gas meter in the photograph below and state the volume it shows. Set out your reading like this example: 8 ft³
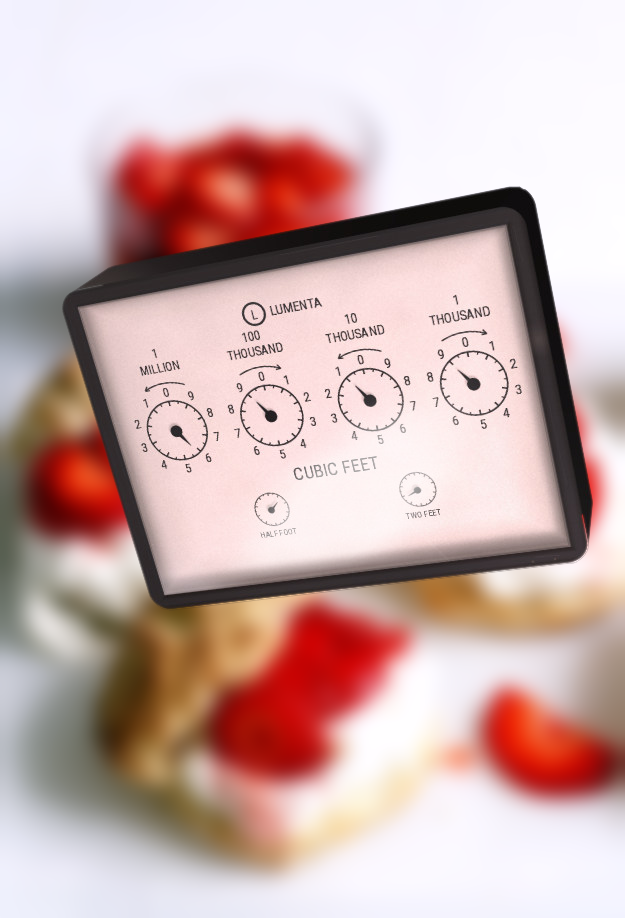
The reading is 590900 ft³
